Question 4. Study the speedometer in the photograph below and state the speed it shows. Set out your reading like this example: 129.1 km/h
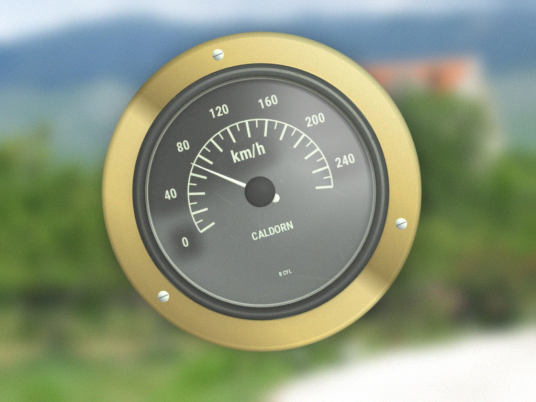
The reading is 70 km/h
